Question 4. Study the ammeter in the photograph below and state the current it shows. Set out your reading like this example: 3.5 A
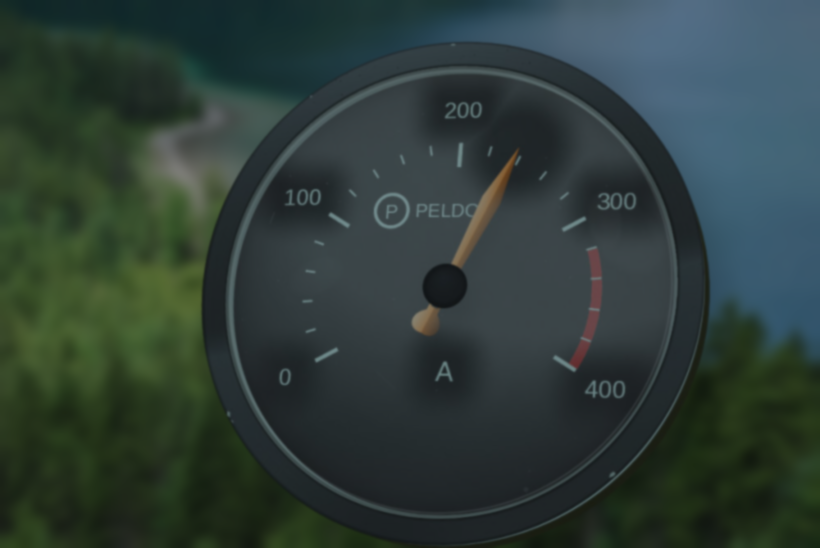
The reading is 240 A
